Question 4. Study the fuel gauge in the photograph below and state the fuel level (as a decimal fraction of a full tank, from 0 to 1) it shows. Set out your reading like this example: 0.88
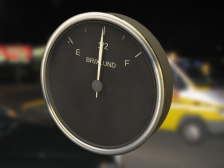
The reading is 0.5
